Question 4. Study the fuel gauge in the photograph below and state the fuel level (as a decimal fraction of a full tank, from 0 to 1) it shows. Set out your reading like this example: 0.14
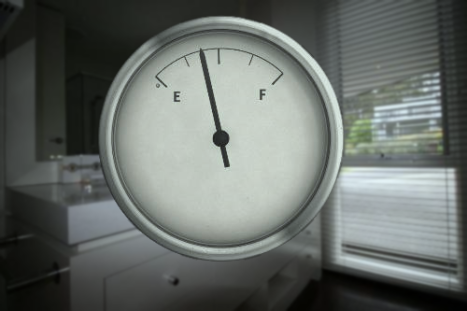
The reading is 0.375
